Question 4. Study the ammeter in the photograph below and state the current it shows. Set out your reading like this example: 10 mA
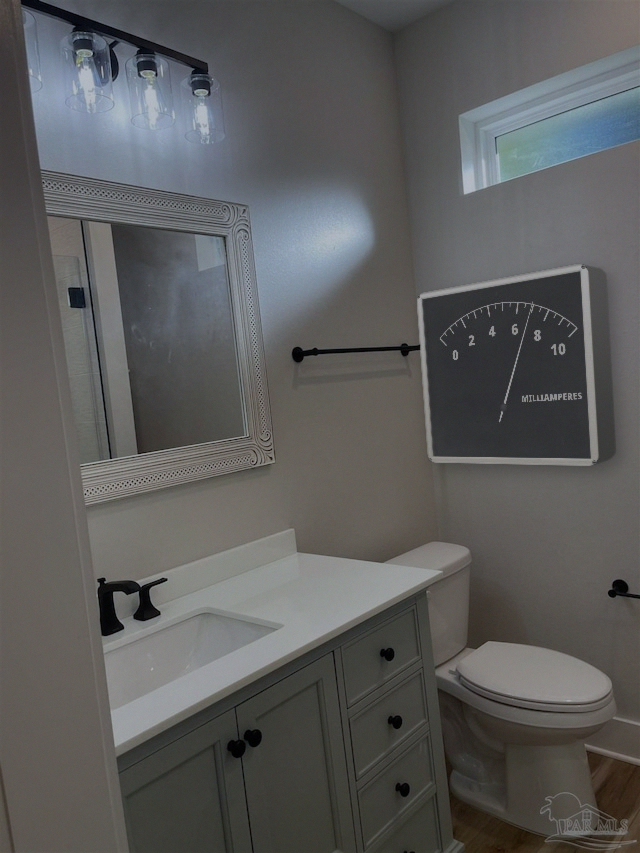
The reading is 7 mA
